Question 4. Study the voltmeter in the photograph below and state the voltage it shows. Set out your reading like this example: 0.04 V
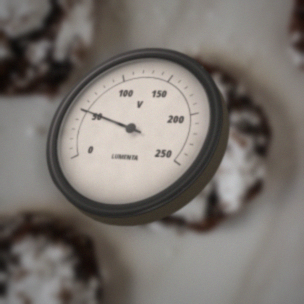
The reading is 50 V
